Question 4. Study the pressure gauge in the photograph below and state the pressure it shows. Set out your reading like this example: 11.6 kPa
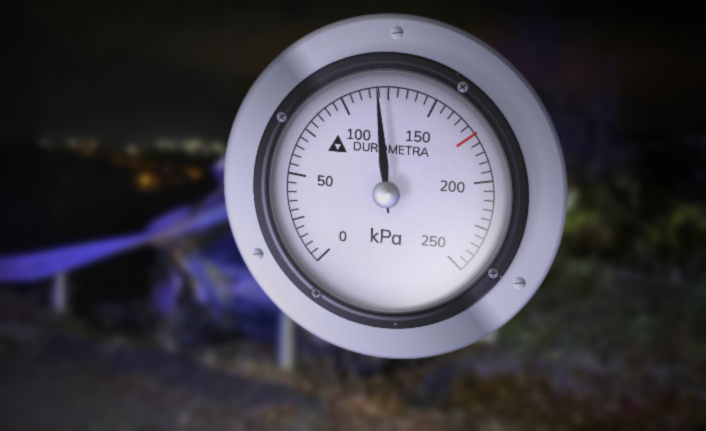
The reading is 120 kPa
